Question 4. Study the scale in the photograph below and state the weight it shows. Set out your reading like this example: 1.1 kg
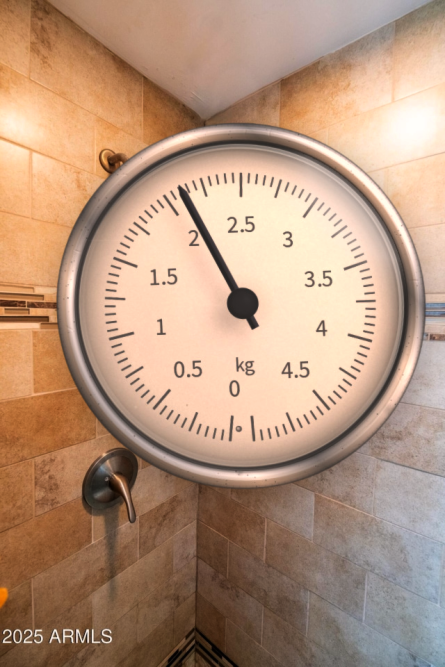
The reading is 2.1 kg
